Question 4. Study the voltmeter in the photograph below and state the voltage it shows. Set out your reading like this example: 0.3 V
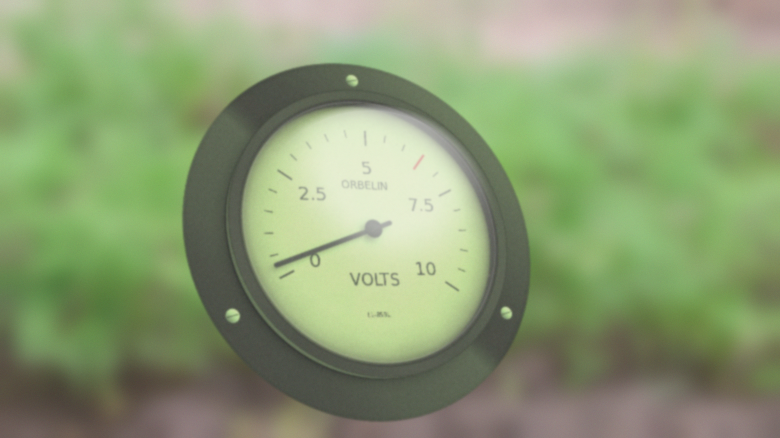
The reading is 0.25 V
